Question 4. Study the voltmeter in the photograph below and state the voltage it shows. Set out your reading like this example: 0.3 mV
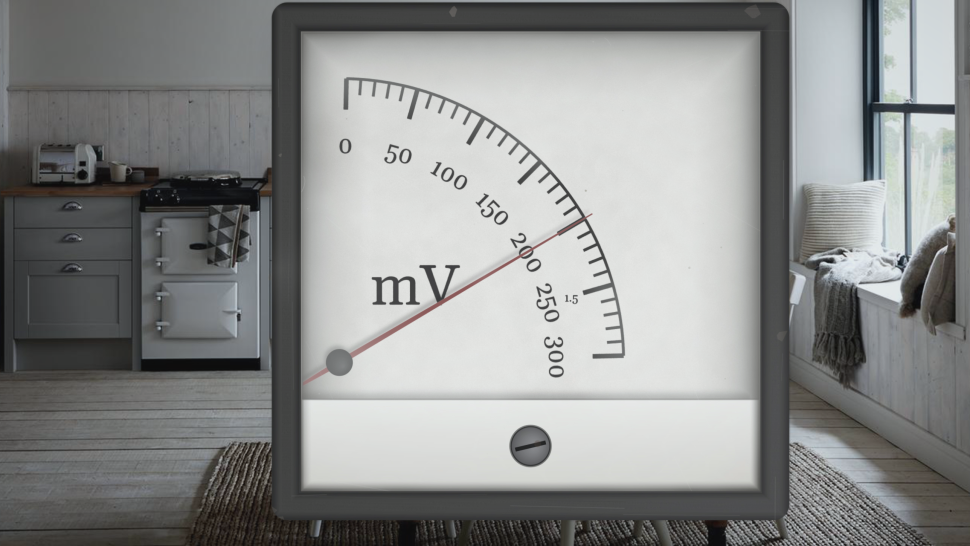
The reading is 200 mV
